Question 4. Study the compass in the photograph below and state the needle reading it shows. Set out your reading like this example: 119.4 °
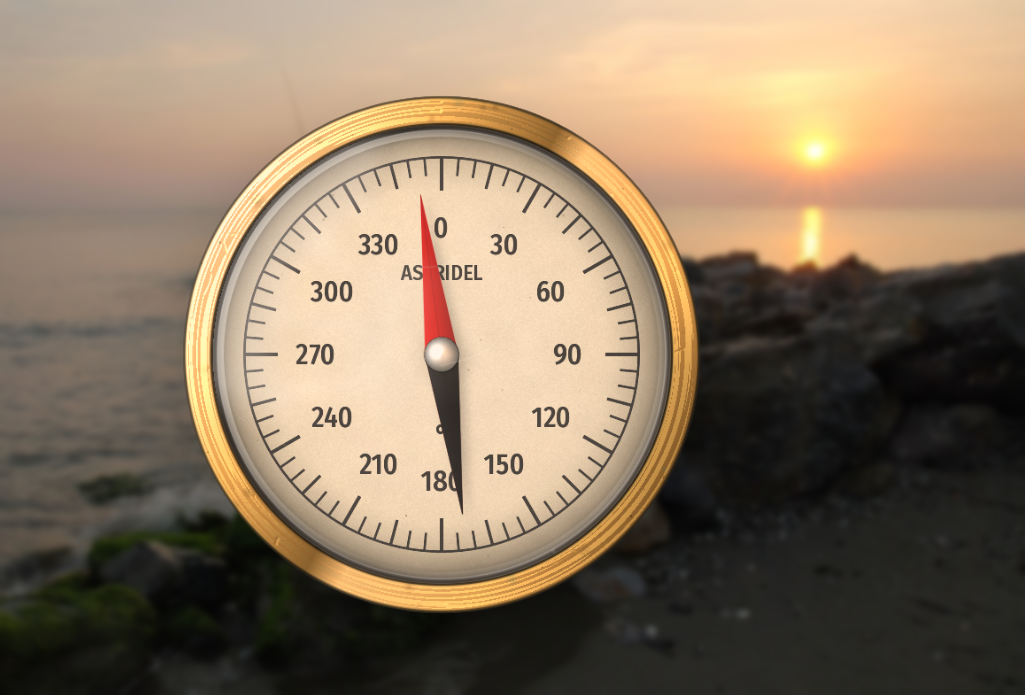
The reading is 352.5 °
